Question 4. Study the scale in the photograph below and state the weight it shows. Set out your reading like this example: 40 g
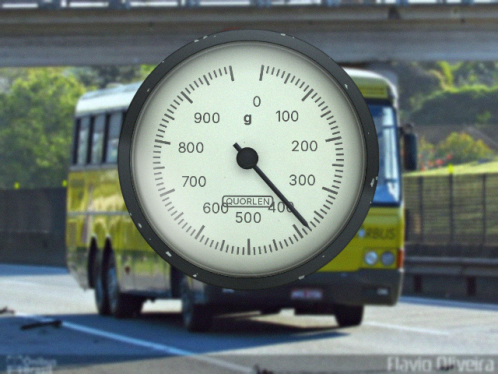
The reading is 380 g
